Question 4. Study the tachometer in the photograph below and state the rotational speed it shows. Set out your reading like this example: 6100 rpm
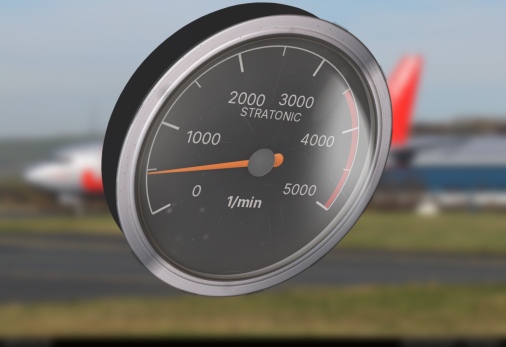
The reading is 500 rpm
